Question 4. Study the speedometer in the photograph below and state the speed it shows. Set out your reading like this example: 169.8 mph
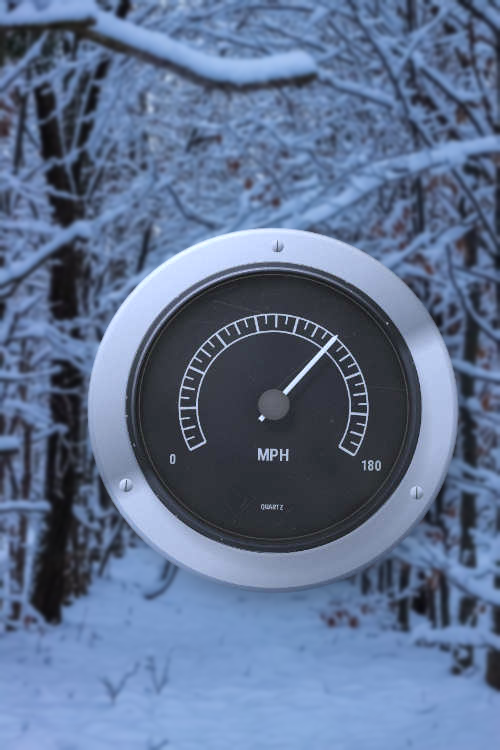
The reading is 120 mph
